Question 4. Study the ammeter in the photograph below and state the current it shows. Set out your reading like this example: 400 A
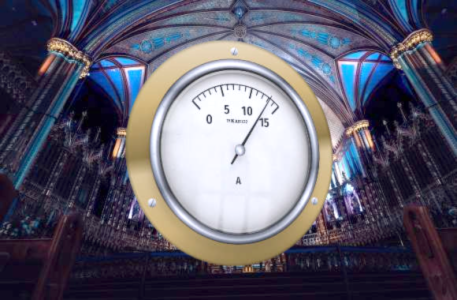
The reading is 13 A
